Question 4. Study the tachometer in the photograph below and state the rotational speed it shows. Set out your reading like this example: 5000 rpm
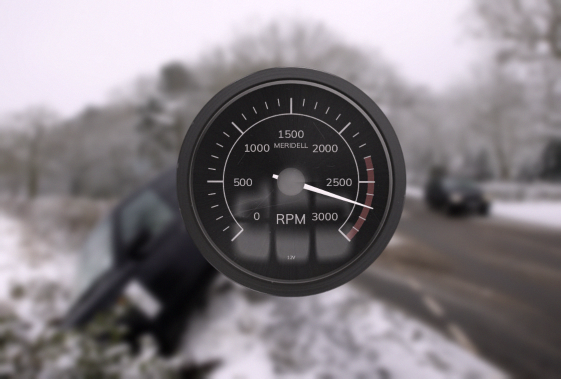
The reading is 2700 rpm
